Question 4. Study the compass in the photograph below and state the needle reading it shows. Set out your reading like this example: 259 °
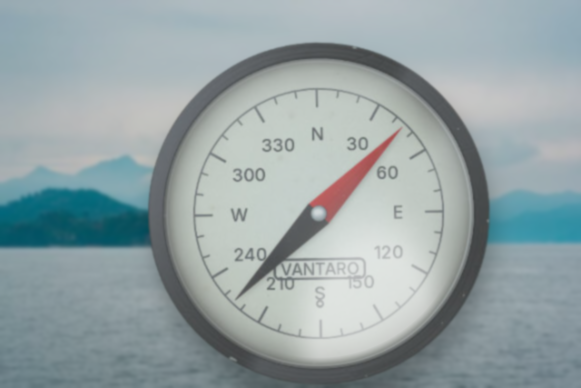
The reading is 45 °
